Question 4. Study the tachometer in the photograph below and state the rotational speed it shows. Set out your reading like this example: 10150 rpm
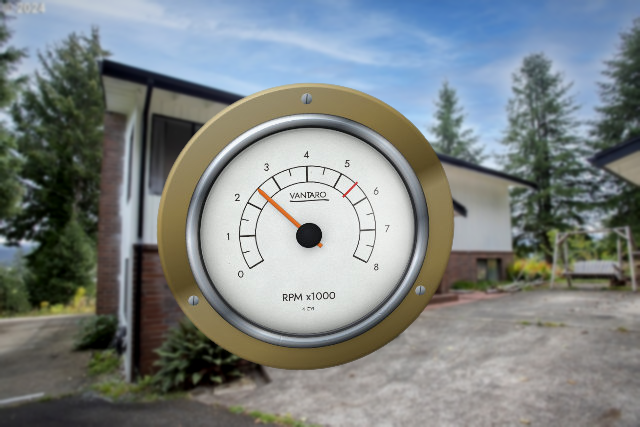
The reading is 2500 rpm
